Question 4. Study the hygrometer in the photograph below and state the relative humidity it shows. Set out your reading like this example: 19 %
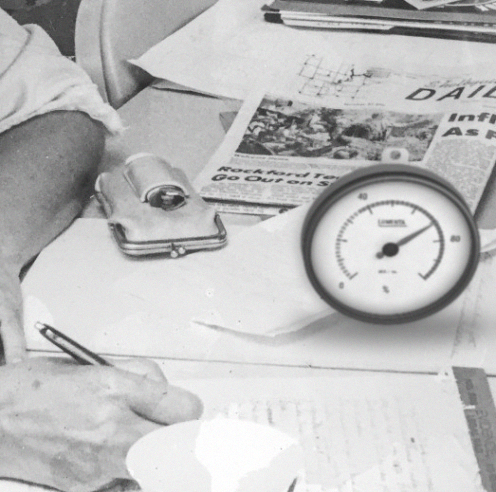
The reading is 70 %
